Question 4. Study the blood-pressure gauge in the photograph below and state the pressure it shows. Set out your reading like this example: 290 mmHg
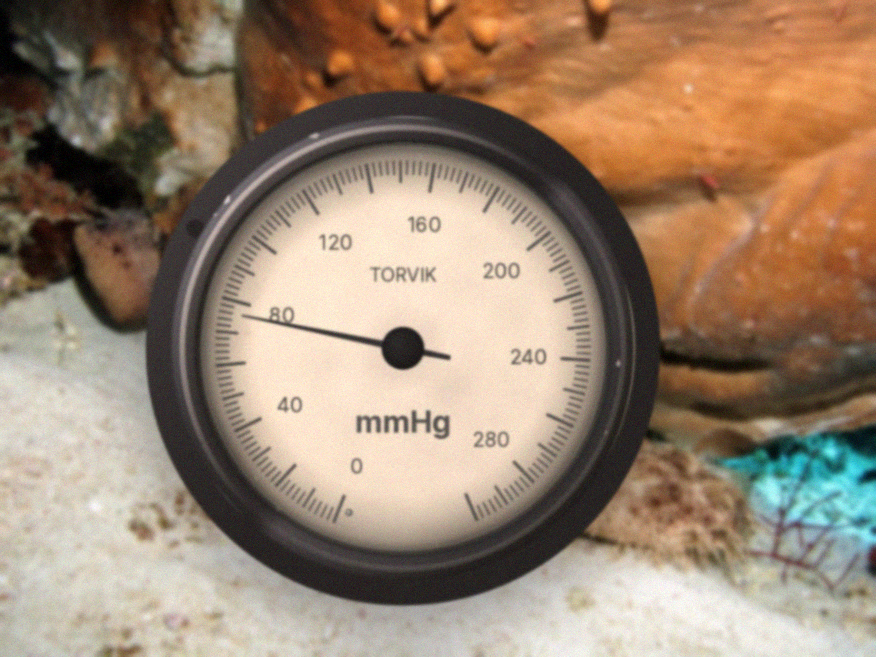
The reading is 76 mmHg
